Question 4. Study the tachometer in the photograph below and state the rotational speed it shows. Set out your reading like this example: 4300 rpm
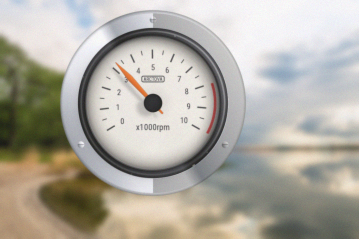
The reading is 3250 rpm
